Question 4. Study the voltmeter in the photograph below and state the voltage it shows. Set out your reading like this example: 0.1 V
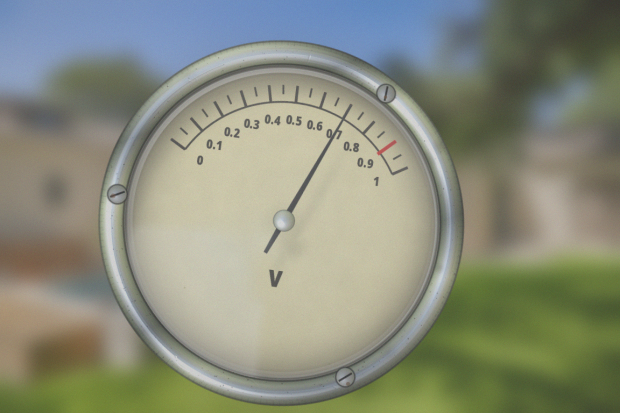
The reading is 0.7 V
